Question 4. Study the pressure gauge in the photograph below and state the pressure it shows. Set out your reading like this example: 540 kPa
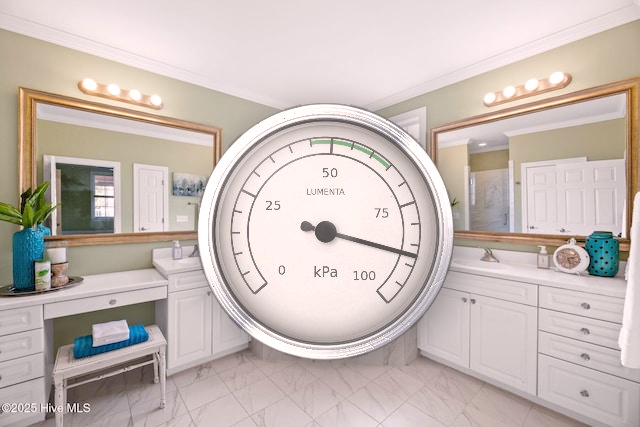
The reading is 87.5 kPa
